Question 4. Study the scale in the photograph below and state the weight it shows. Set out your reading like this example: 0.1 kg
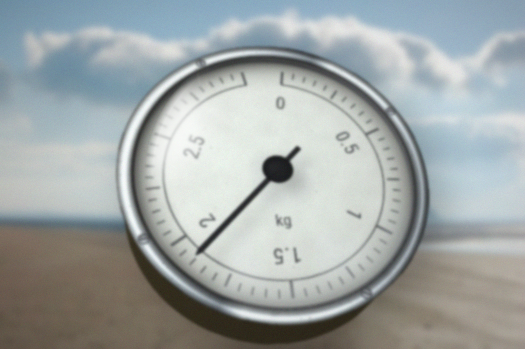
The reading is 1.9 kg
